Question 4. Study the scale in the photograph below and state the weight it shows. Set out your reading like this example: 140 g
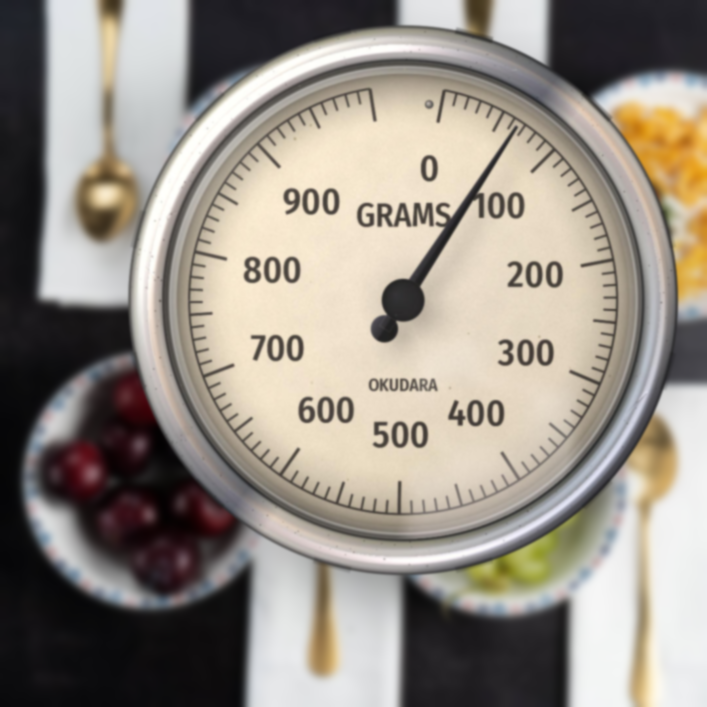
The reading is 65 g
